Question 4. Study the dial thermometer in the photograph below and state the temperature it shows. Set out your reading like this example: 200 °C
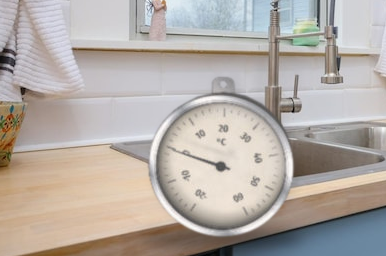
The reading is 0 °C
